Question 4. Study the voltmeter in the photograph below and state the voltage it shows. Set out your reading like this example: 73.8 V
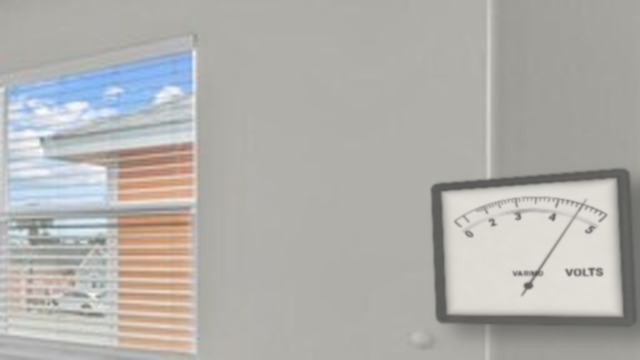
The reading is 4.5 V
